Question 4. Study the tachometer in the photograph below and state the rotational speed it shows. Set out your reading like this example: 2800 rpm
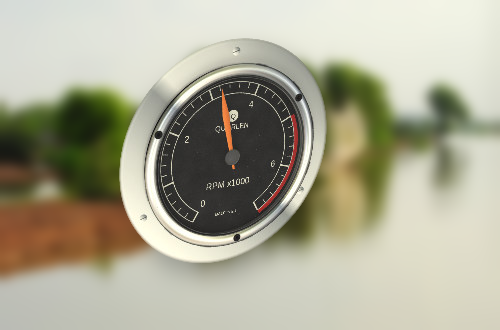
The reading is 3200 rpm
